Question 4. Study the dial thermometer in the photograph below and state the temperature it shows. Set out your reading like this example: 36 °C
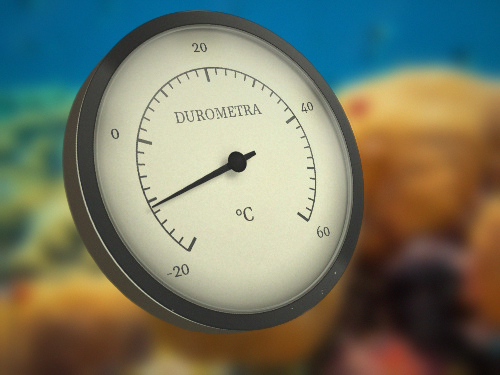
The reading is -11 °C
